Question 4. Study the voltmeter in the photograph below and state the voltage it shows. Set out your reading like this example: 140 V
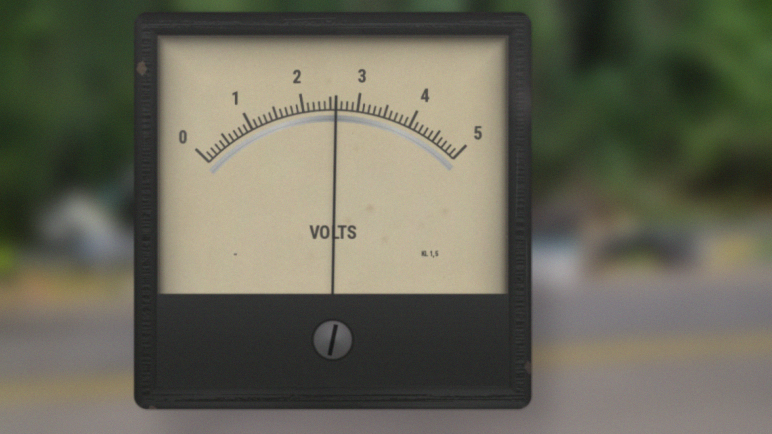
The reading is 2.6 V
